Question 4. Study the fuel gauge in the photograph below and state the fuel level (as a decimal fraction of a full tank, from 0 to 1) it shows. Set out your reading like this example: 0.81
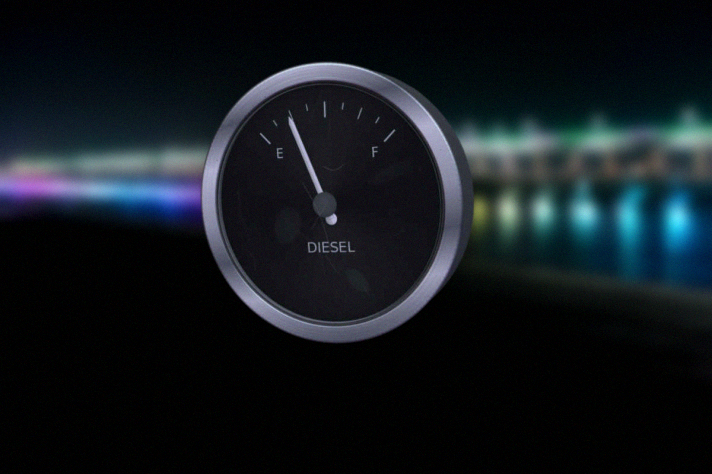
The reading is 0.25
